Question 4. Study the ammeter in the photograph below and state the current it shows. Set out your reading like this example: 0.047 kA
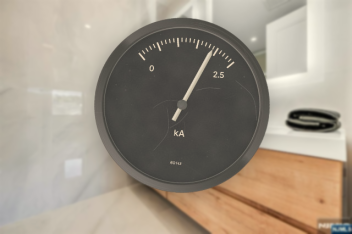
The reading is 1.9 kA
